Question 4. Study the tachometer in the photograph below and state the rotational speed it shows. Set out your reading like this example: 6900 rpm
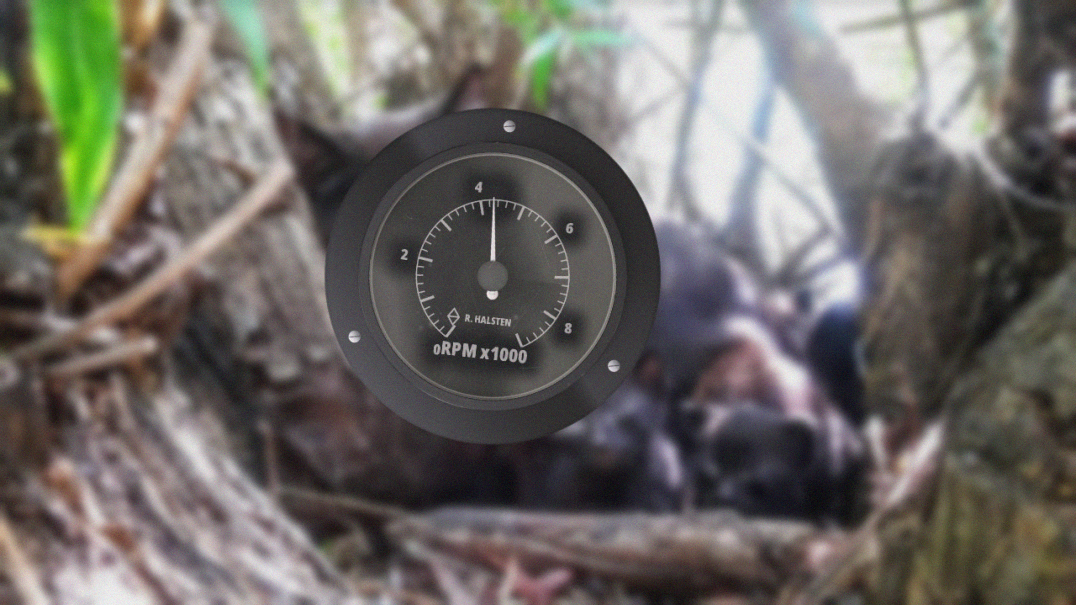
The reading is 4300 rpm
